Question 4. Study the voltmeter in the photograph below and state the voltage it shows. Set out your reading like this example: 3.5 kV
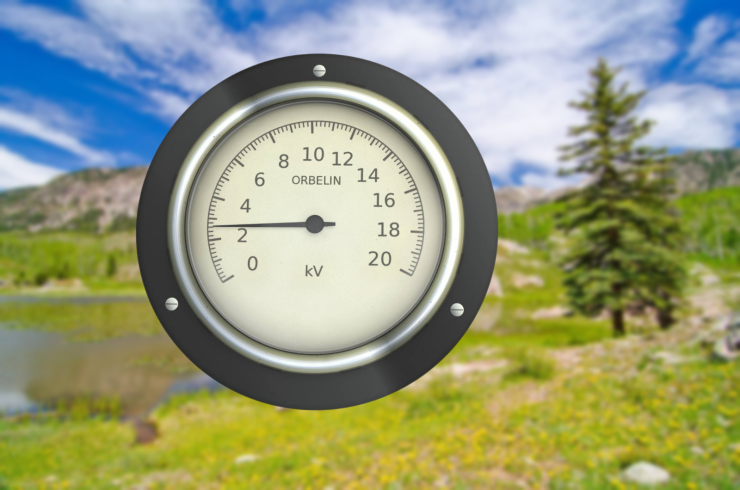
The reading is 2.6 kV
